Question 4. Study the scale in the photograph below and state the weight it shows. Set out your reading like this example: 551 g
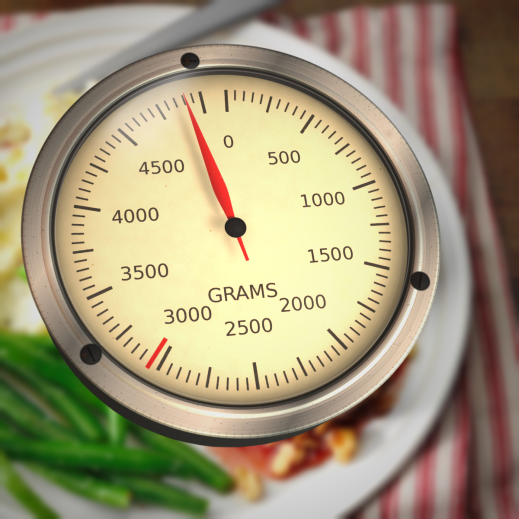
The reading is 4900 g
